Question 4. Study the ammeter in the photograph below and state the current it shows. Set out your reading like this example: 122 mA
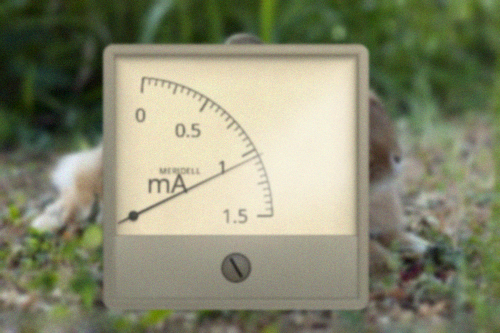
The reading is 1.05 mA
